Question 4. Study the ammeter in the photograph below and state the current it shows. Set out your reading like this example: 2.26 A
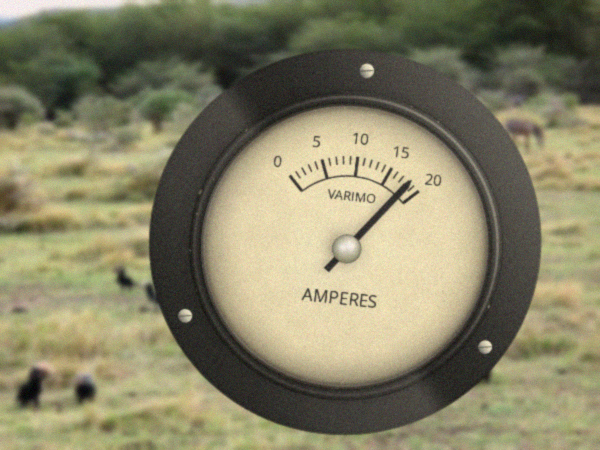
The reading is 18 A
